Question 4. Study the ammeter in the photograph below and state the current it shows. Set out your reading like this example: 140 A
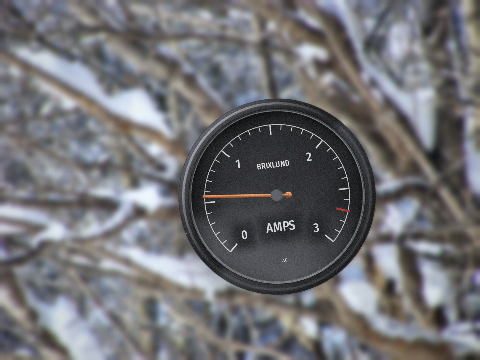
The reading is 0.55 A
